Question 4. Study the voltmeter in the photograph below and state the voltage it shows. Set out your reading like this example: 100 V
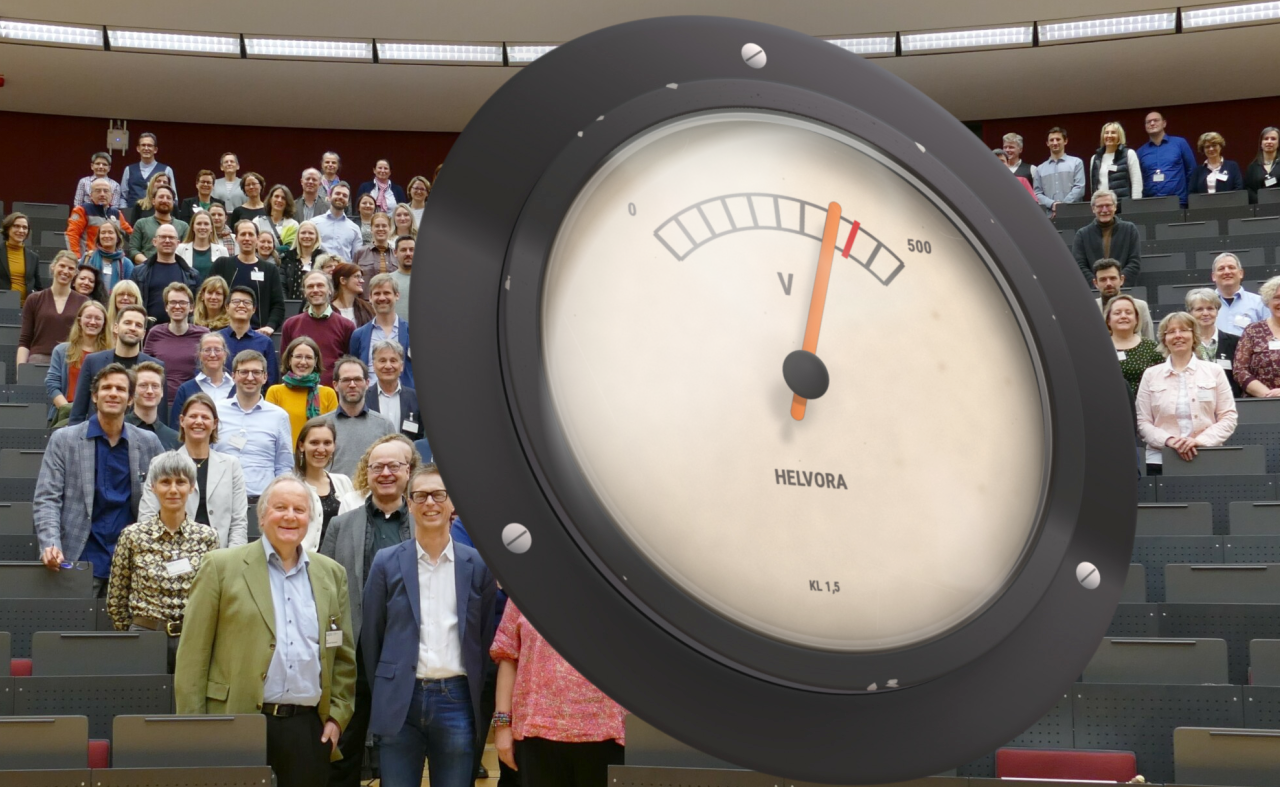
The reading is 350 V
